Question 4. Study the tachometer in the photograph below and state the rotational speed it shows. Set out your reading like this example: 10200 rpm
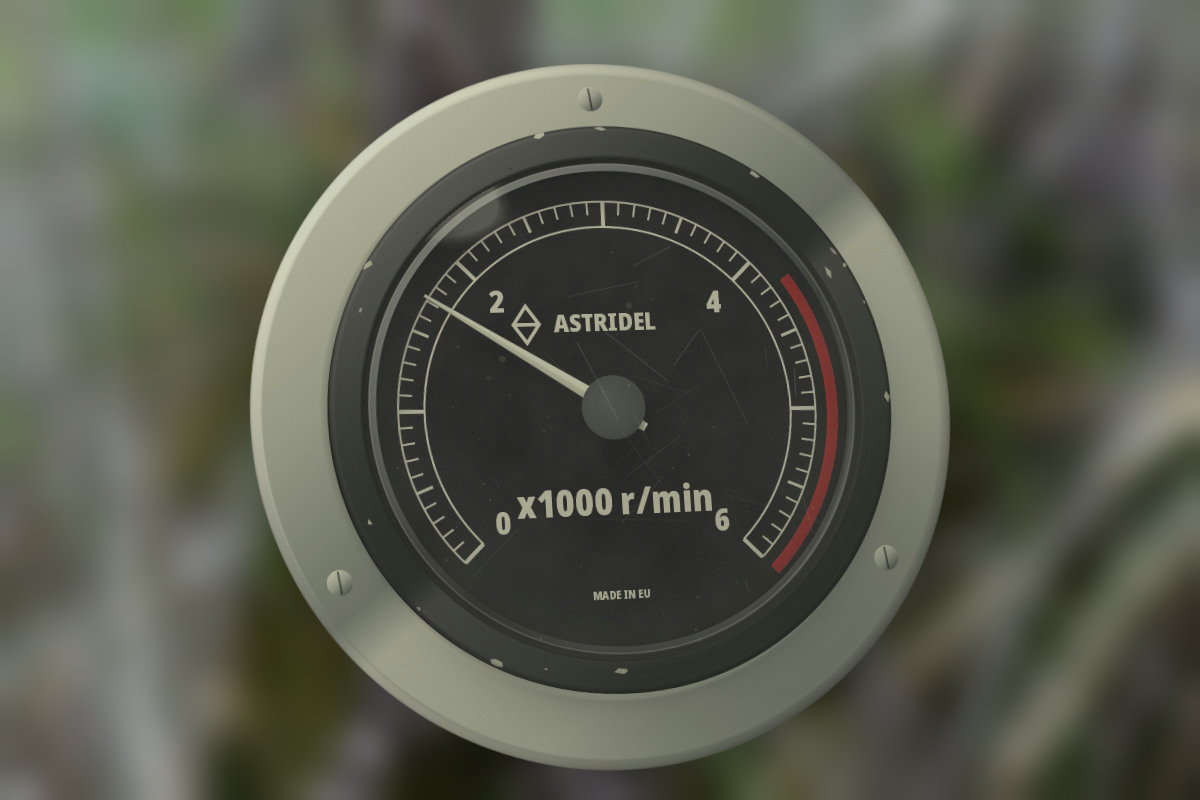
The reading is 1700 rpm
